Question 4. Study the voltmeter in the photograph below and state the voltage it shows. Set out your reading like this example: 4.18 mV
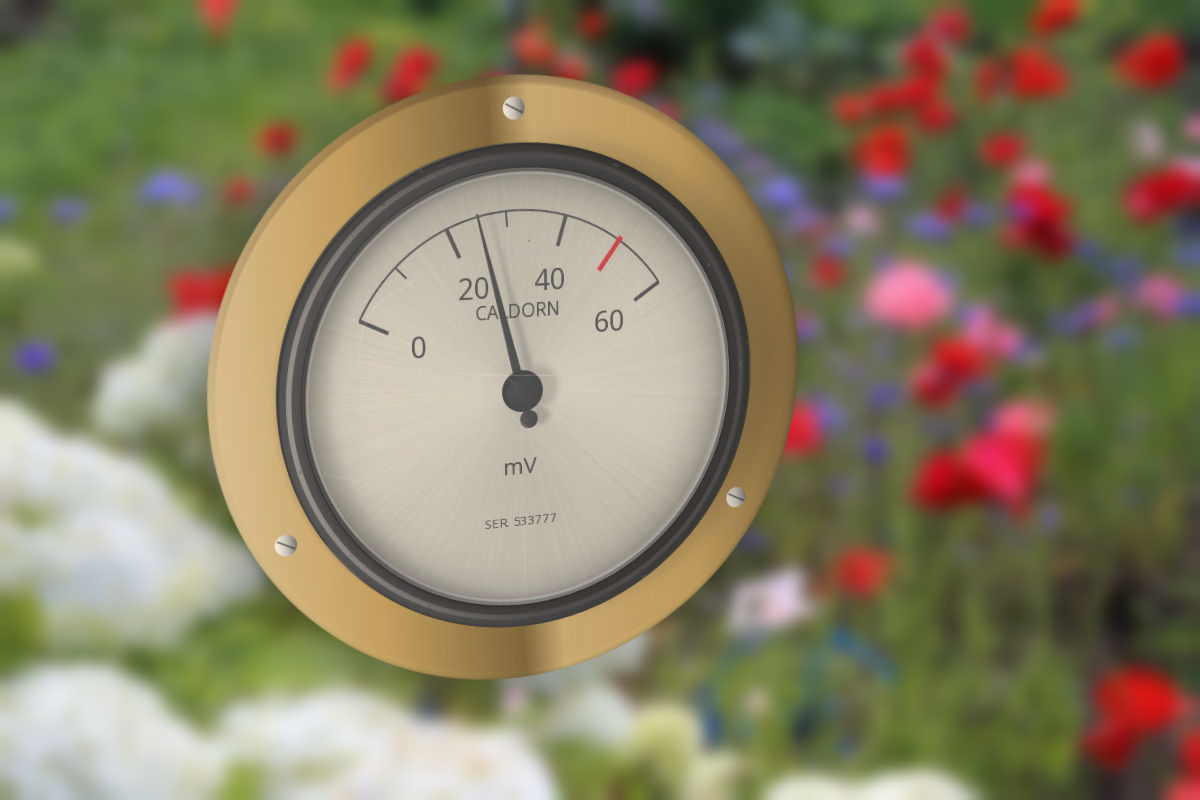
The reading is 25 mV
